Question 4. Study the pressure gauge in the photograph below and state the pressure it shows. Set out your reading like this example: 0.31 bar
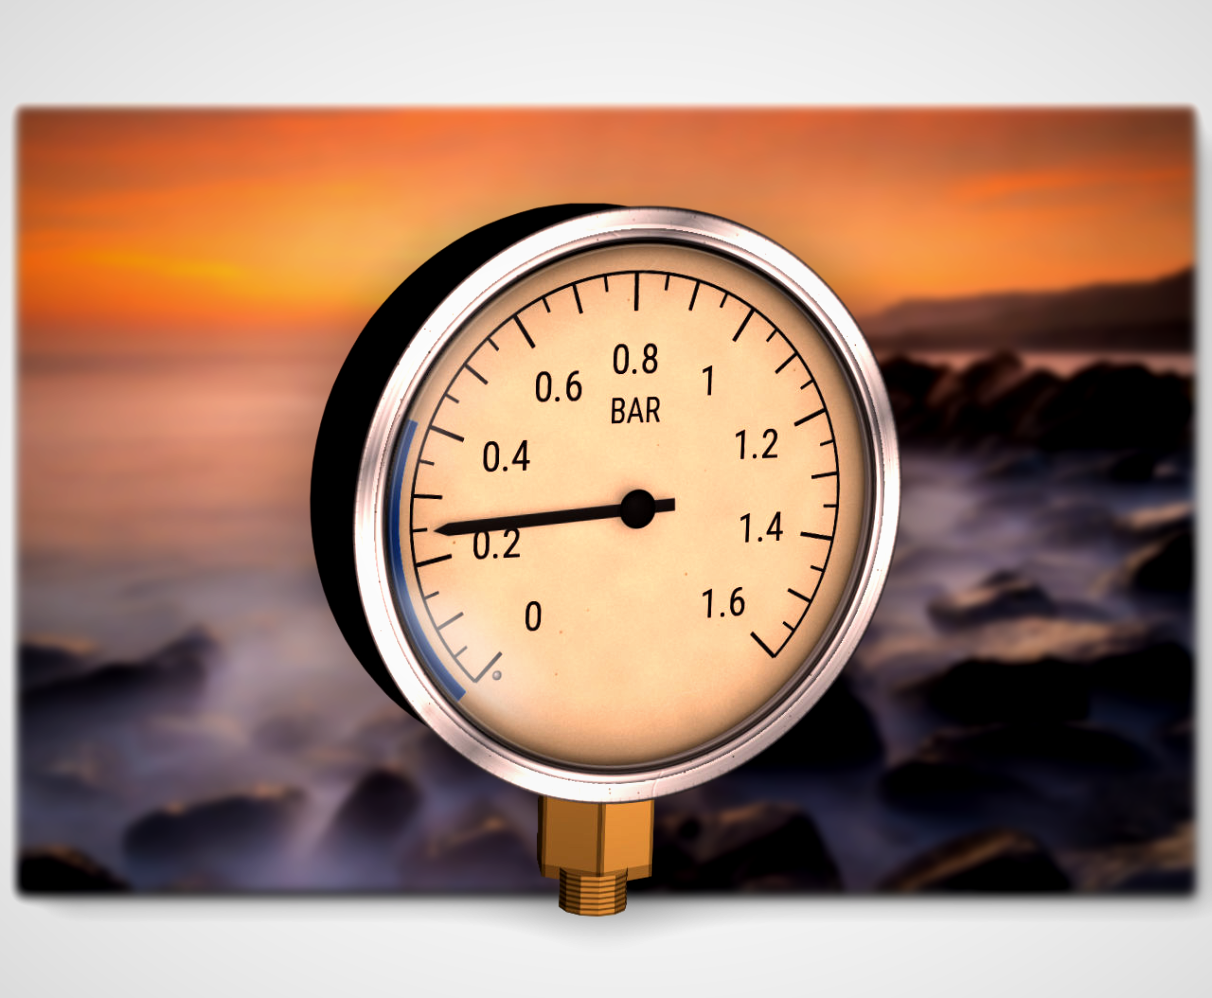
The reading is 0.25 bar
